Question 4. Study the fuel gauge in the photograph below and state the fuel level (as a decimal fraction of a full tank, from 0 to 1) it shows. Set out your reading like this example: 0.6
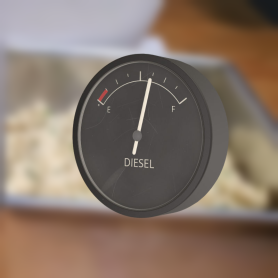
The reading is 0.625
